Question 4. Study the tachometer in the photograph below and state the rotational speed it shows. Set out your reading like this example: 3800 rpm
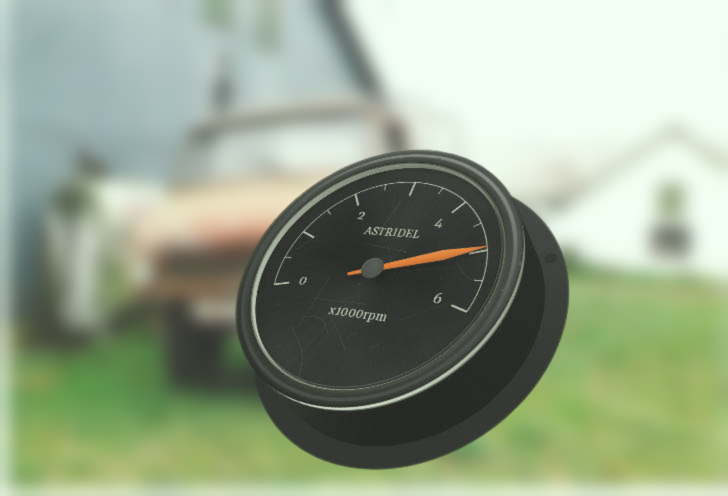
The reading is 5000 rpm
